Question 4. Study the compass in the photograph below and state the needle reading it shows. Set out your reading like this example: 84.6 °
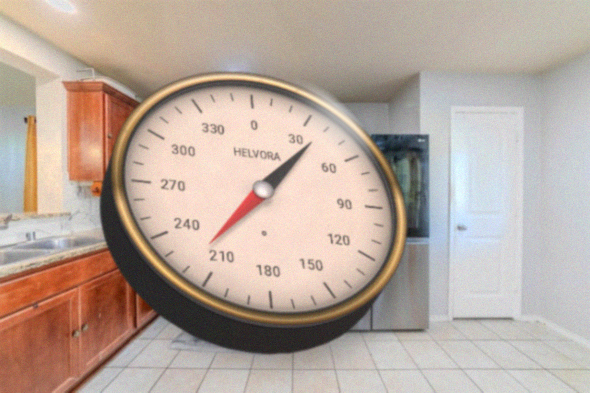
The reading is 220 °
